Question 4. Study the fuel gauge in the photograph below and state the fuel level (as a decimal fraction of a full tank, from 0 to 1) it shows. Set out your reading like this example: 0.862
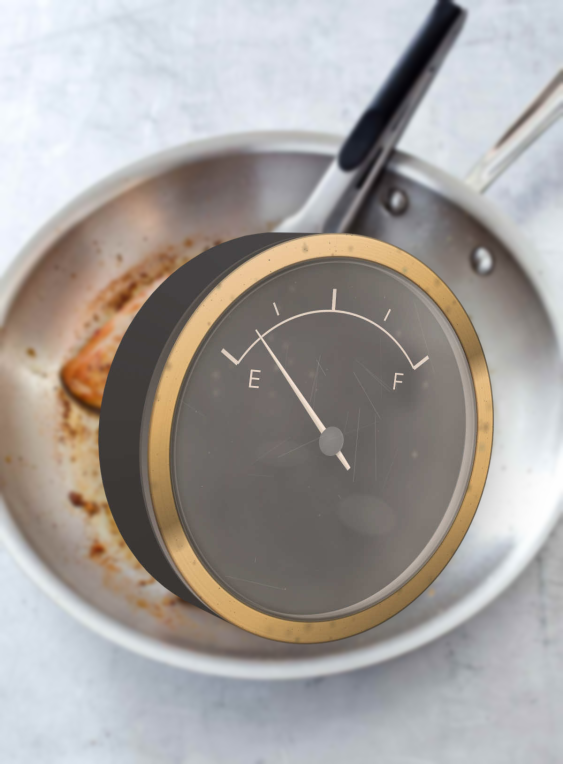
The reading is 0.125
